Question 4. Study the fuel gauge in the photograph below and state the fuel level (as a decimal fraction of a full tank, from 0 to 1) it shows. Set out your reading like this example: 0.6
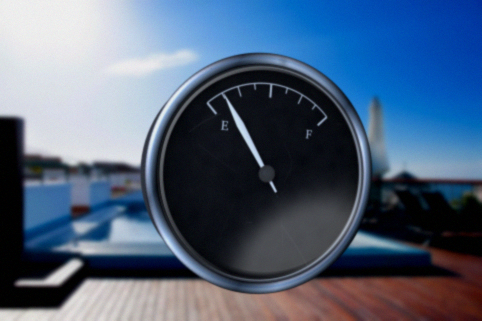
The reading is 0.125
